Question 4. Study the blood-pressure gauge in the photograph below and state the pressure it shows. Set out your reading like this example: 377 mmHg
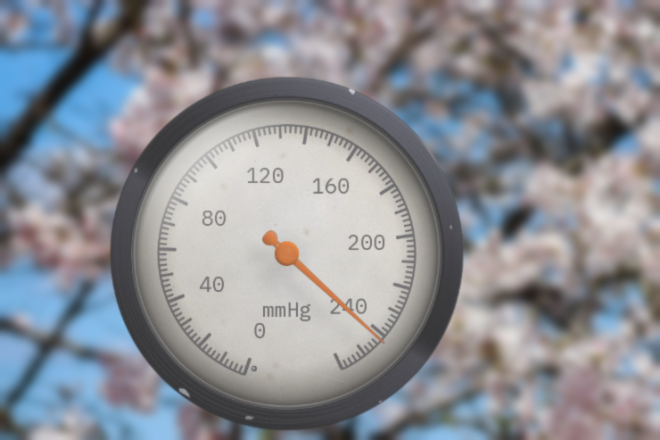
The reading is 242 mmHg
